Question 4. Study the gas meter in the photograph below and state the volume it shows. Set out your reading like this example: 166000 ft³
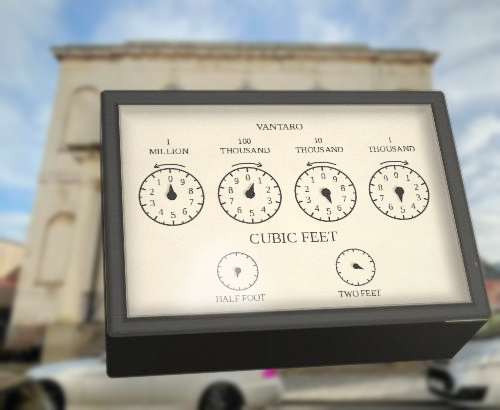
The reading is 5500 ft³
